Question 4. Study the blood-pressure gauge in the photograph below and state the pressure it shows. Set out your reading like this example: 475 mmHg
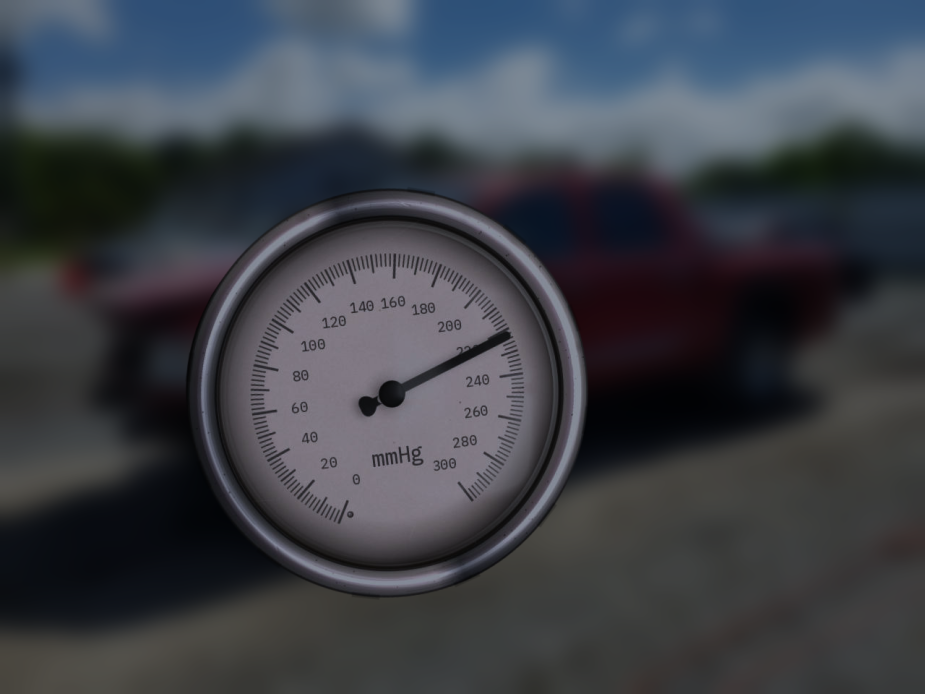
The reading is 222 mmHg
